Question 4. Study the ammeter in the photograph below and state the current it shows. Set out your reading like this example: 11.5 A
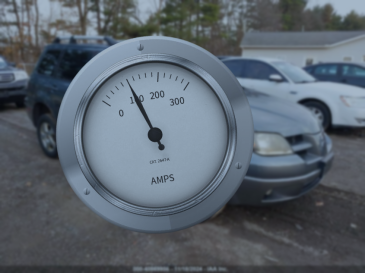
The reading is 100 A
